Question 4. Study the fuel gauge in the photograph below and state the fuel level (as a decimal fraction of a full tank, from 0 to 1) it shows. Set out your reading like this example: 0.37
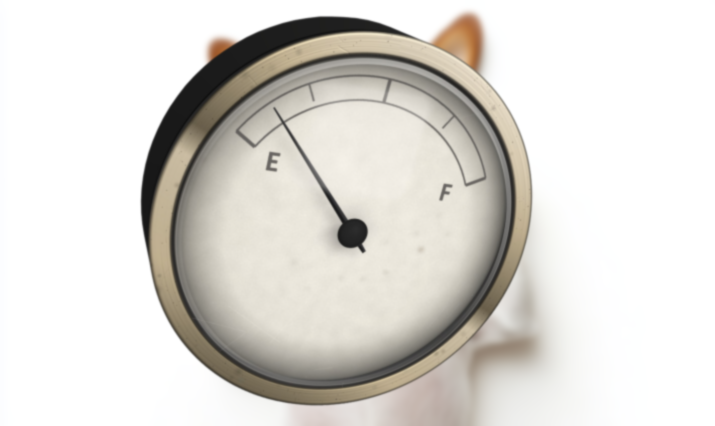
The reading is 0.125
